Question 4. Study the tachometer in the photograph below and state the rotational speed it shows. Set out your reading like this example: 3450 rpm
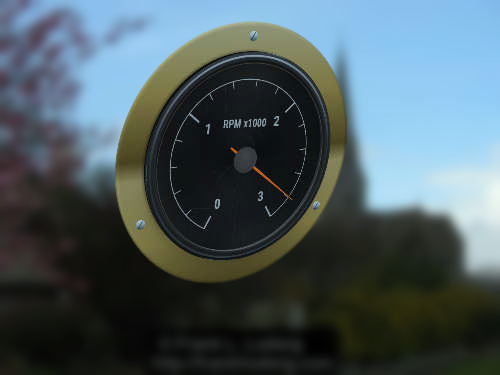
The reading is 2800 rpm
